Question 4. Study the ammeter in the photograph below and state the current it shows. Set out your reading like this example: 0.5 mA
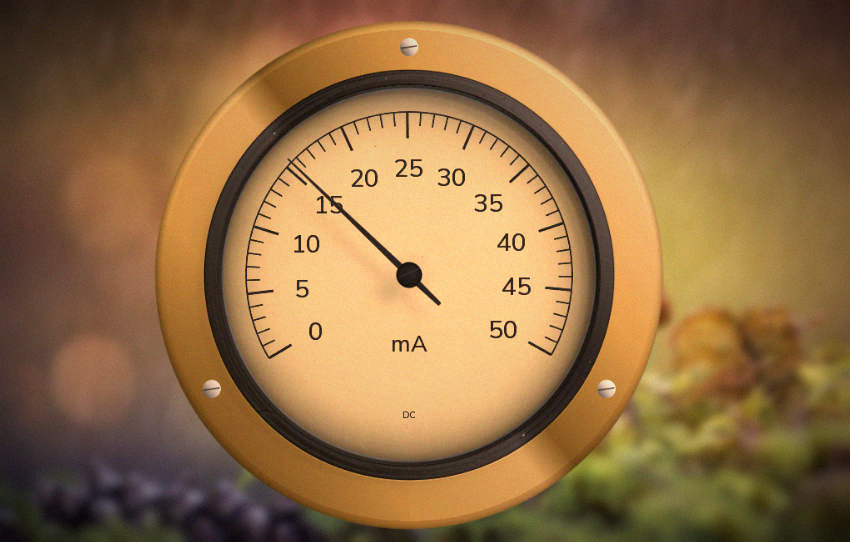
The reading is 15.5 mA
